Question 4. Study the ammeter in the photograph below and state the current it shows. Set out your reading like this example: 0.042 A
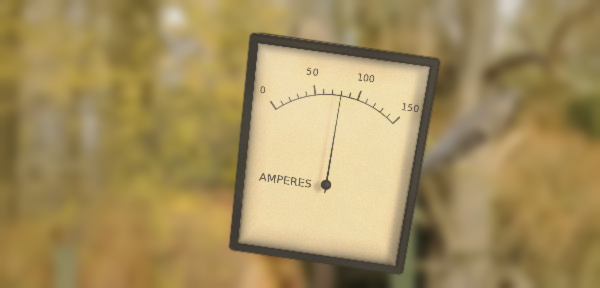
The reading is 80 A
